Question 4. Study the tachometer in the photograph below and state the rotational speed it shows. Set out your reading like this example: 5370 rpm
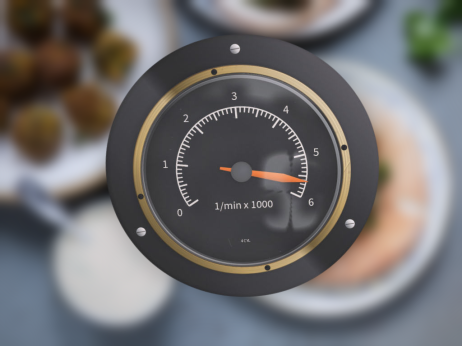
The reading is 5600 rpm
